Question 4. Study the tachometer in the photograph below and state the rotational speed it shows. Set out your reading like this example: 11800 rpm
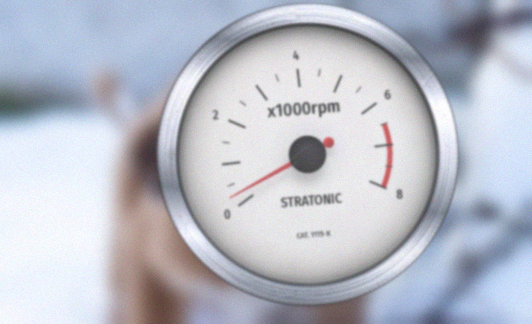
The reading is 250 rpm
